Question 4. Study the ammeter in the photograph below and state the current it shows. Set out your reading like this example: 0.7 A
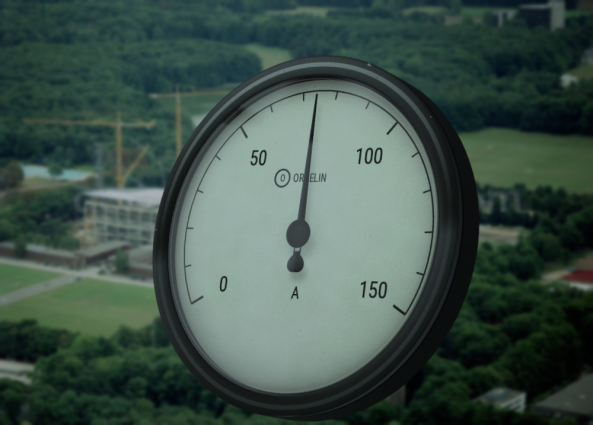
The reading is 75 A
